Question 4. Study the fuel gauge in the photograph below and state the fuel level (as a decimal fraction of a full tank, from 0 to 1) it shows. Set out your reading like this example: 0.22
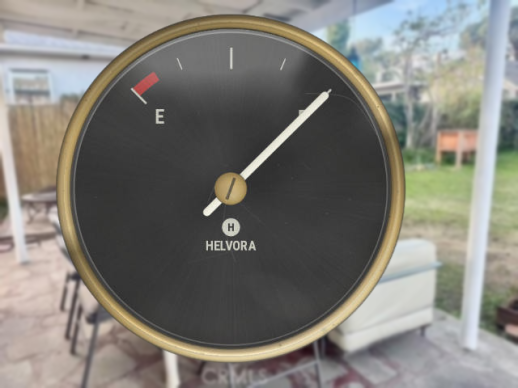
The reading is 1
